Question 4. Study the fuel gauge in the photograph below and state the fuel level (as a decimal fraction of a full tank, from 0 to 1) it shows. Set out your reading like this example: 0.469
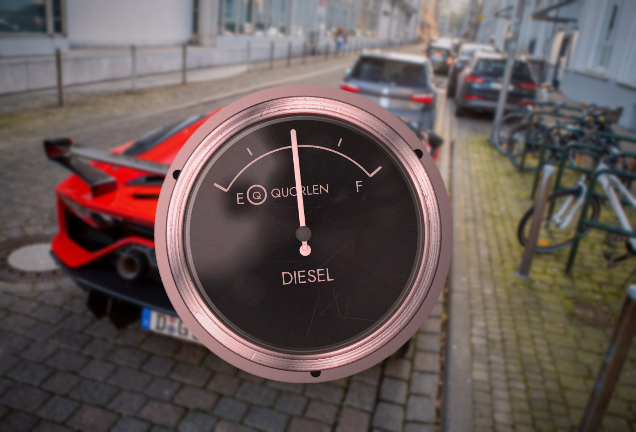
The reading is 0.5
